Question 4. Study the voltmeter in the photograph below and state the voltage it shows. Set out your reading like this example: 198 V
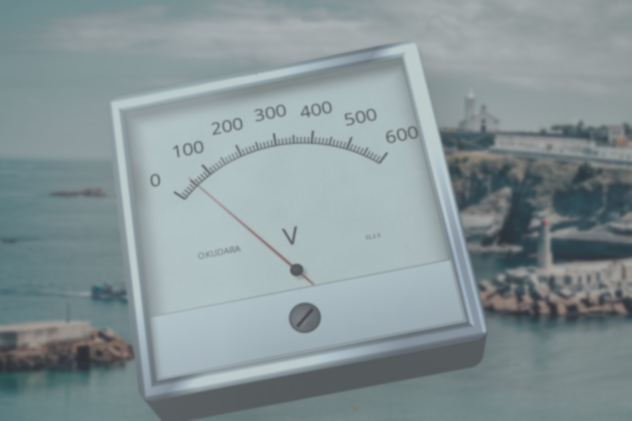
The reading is 50 V
